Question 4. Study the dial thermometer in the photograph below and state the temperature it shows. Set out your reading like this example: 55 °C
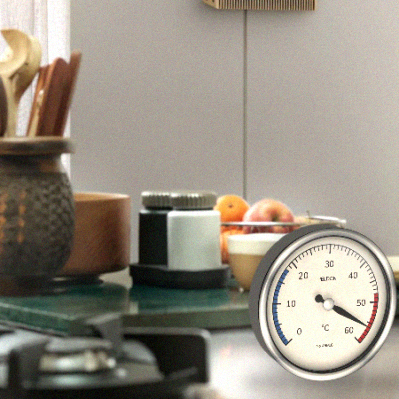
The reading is 56 °C
